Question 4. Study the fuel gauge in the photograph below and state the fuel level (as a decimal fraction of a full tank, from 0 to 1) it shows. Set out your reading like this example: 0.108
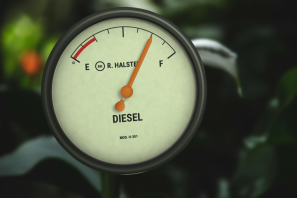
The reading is 0.75
